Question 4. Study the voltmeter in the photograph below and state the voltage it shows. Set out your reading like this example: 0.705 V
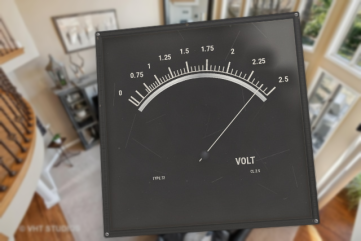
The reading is 2.4 V
